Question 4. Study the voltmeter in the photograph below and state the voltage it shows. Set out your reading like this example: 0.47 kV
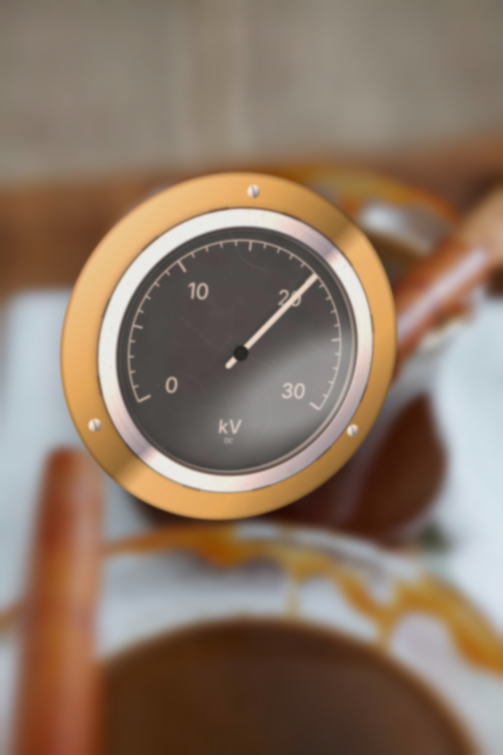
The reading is 20 kV
